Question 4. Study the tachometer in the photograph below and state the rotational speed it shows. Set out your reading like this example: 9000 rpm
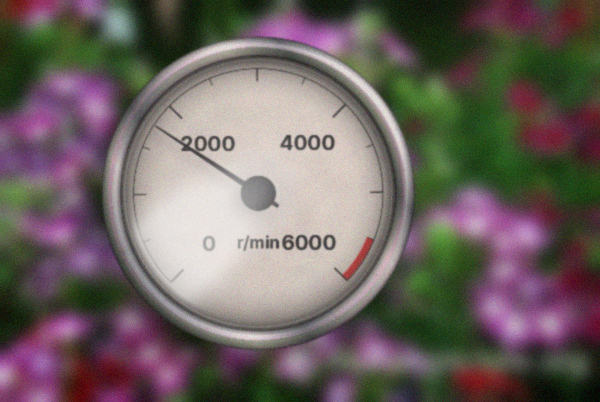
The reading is 1750 rpm
